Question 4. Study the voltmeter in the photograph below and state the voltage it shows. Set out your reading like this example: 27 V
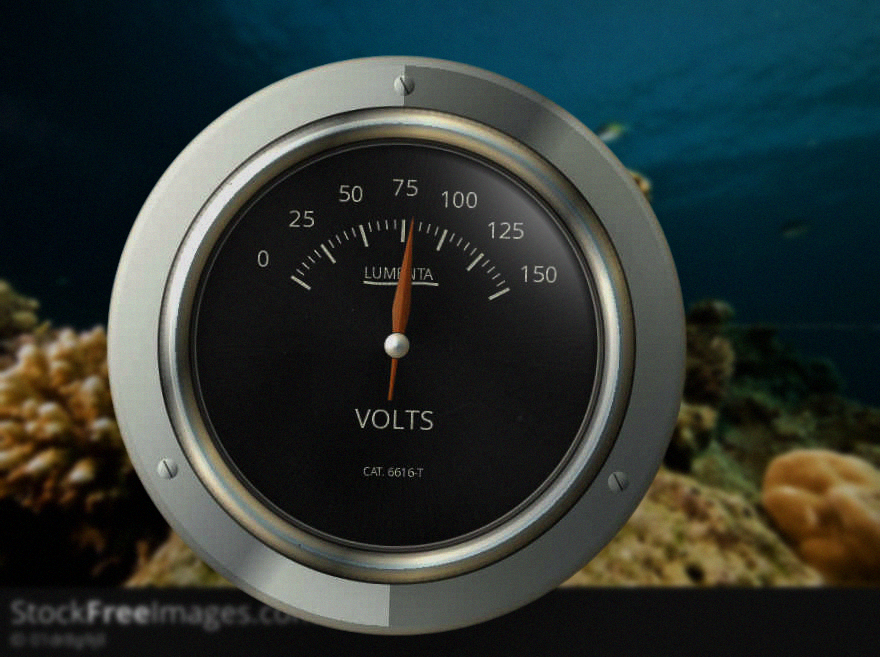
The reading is 80 V
